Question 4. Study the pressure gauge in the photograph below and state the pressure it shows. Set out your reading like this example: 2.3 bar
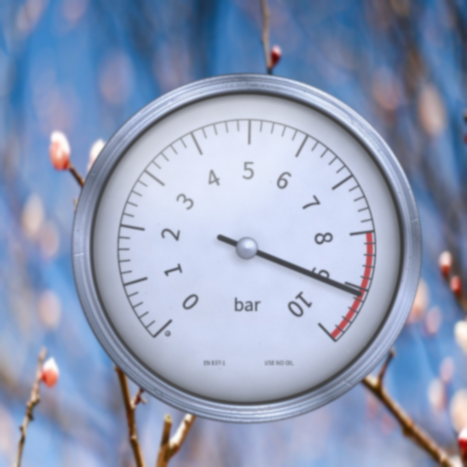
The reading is 9.1 bar
